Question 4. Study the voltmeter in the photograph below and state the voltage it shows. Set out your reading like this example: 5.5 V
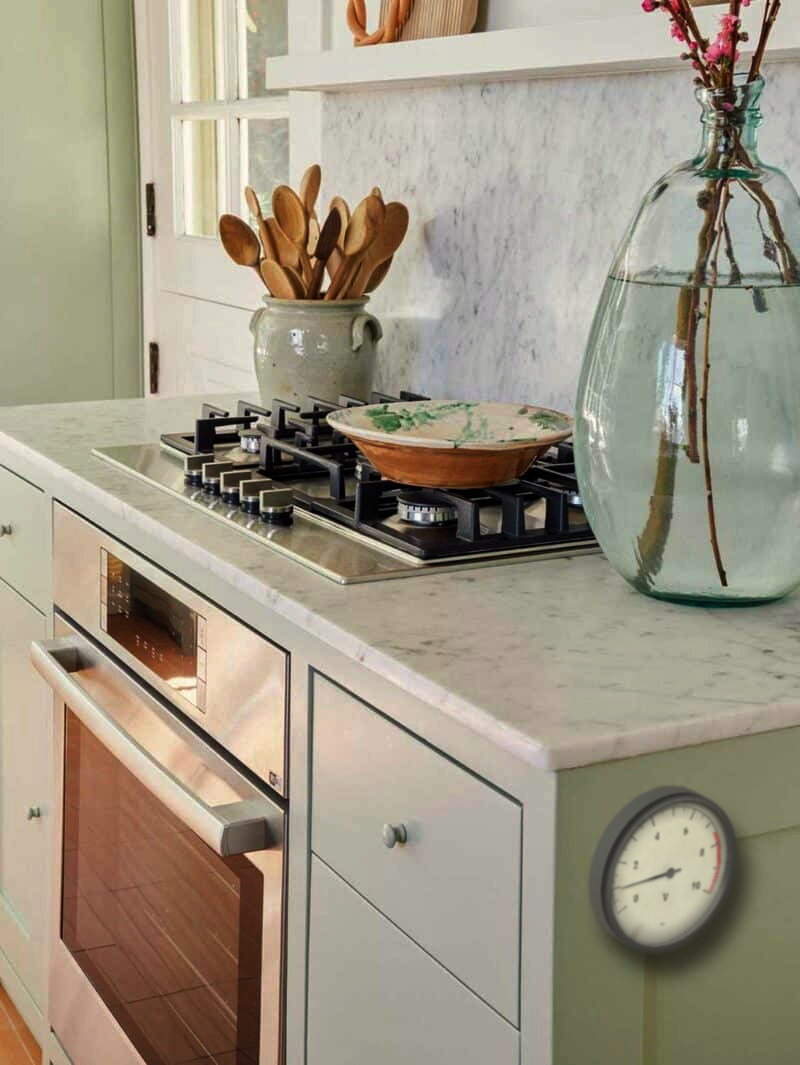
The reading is 1 V
